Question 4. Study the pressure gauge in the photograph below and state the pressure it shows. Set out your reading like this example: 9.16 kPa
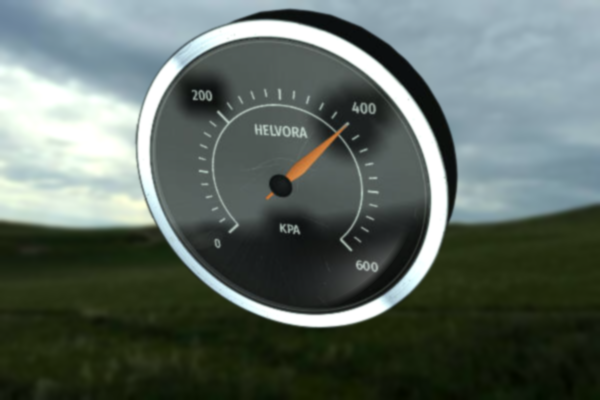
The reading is 400 kPa
